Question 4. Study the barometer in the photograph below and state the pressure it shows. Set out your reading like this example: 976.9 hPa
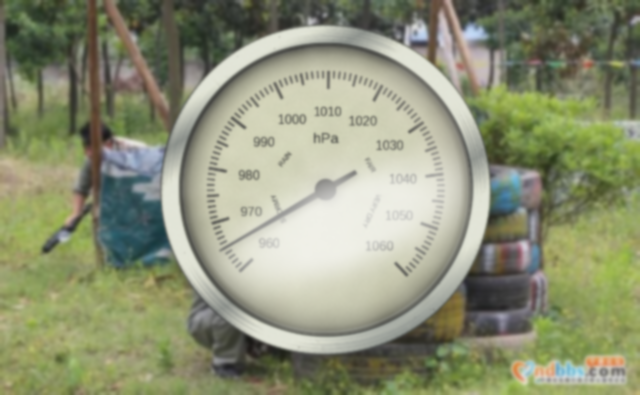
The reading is 965 hPa
